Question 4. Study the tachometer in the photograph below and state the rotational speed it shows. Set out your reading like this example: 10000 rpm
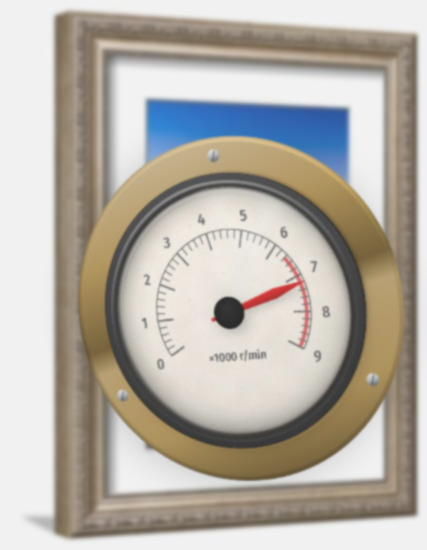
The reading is 7200 rpm
